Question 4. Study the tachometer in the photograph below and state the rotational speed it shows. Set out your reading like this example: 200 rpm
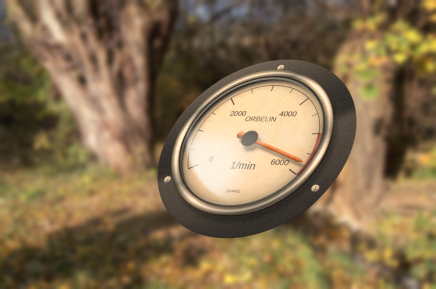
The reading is 5750 rpm
